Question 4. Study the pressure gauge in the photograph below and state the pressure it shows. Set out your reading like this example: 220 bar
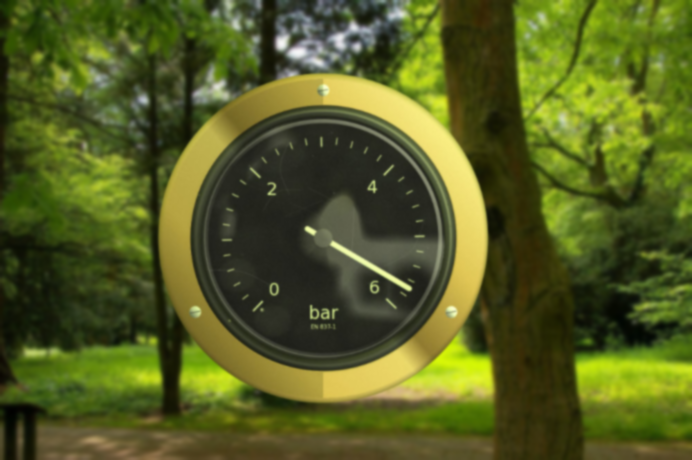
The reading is 5.7 bar
